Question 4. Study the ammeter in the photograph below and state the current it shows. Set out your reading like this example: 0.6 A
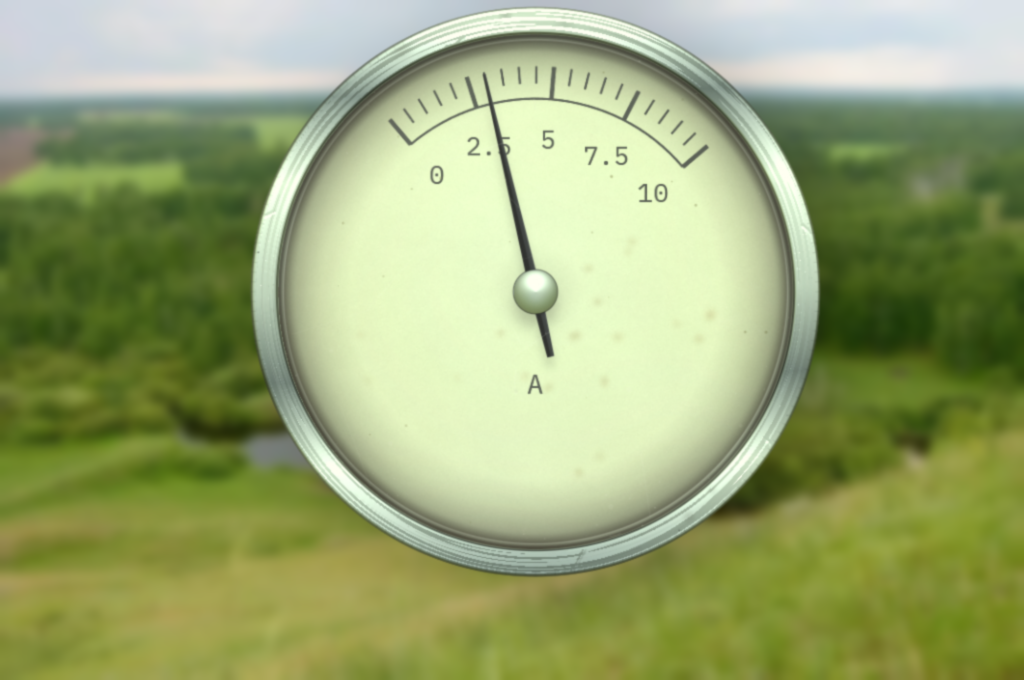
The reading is 3 A
